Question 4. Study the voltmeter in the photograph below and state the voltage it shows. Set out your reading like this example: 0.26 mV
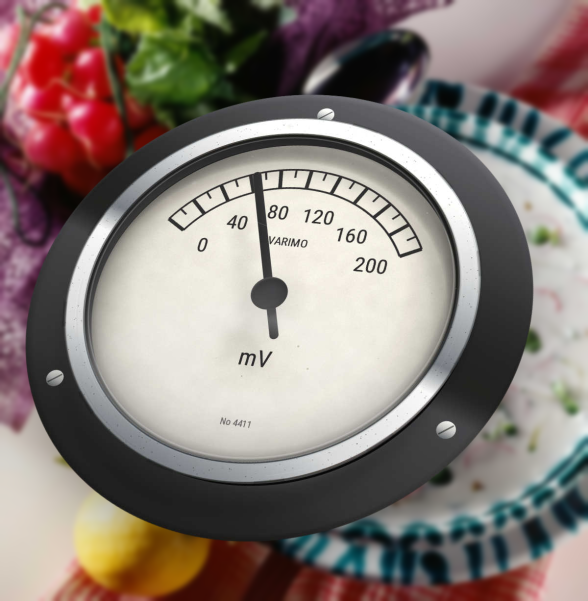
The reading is 65 mV
